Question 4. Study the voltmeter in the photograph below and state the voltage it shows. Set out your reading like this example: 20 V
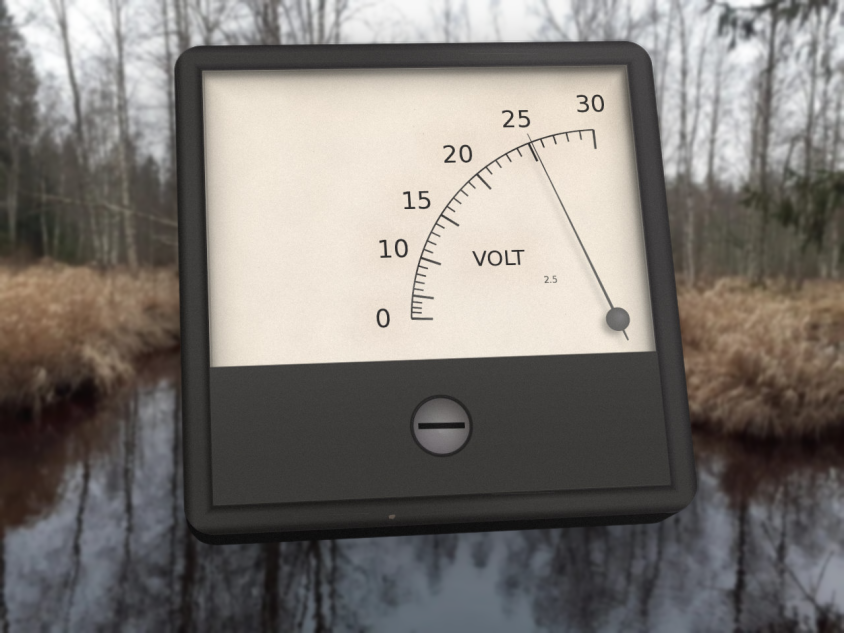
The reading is 25 V
